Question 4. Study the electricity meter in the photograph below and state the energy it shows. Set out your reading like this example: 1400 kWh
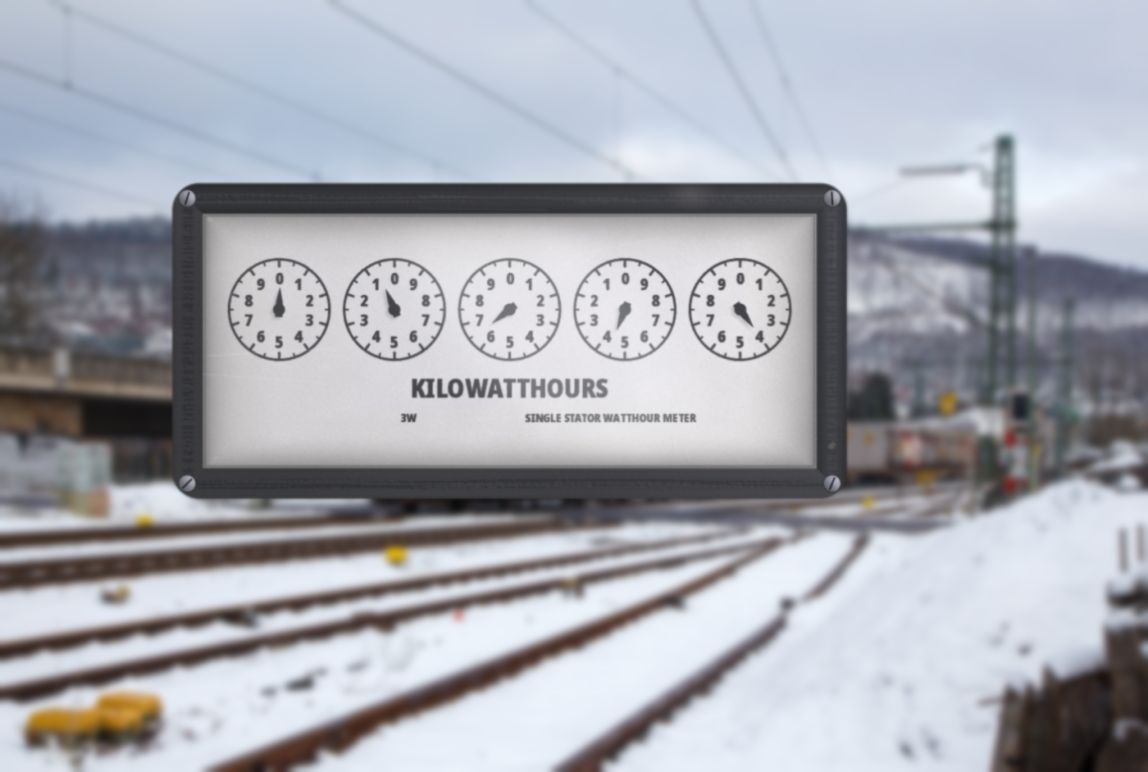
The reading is 644 kWh
